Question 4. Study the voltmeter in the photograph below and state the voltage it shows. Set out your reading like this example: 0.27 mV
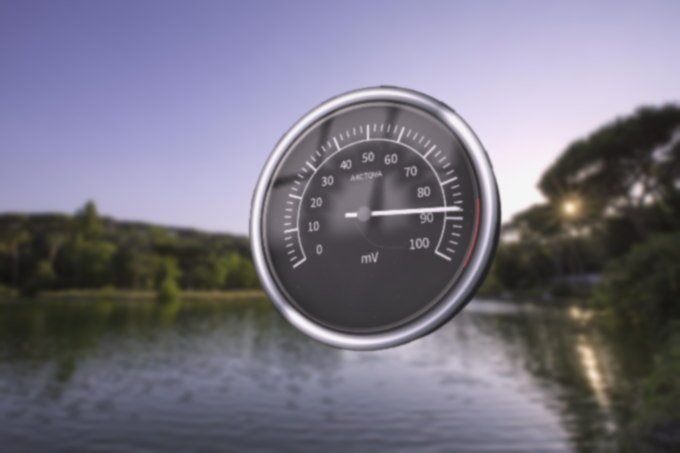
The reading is 88 mV
